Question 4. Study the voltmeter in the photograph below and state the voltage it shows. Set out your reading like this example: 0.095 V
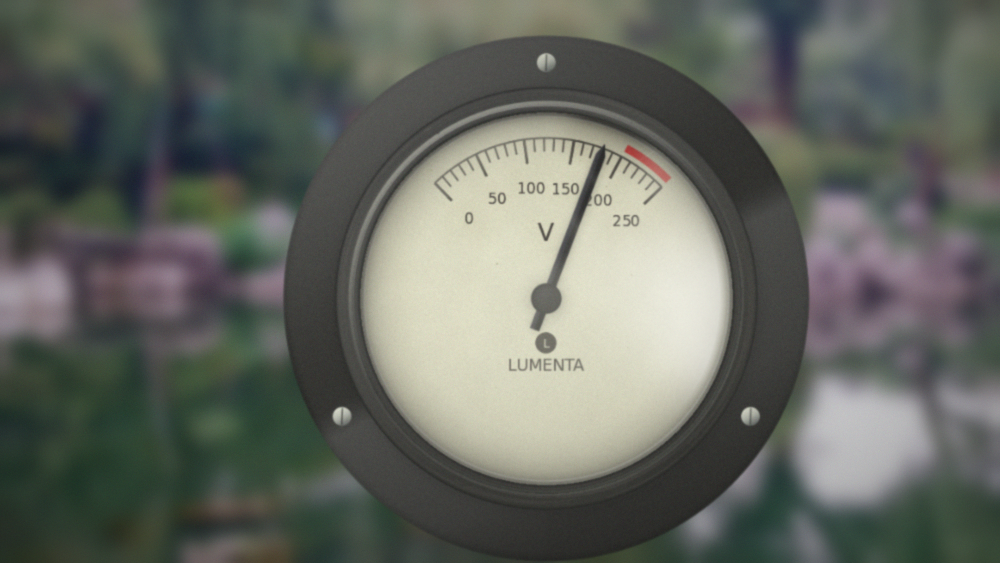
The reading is 180 V
